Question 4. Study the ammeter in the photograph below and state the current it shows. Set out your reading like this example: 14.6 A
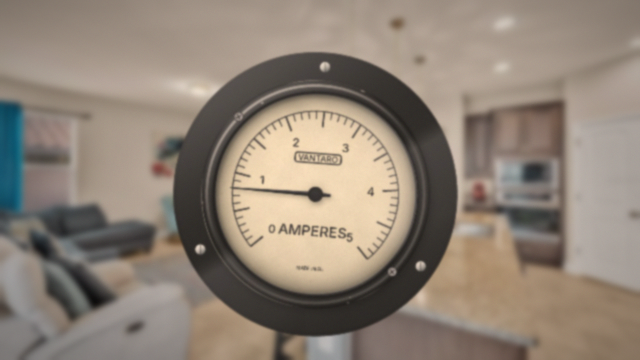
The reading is 0.8 A
